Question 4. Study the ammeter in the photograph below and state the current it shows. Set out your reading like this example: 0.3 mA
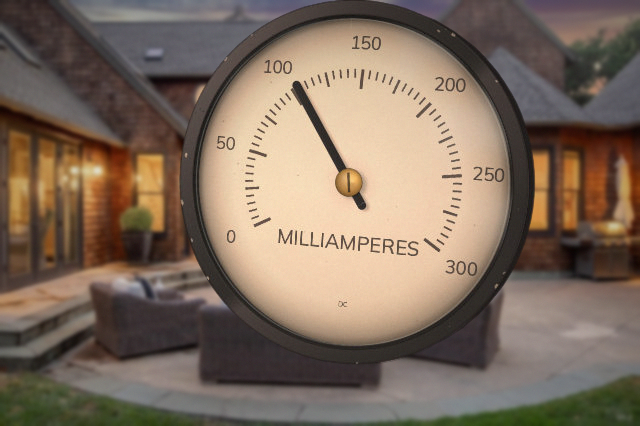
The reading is 105 mA
